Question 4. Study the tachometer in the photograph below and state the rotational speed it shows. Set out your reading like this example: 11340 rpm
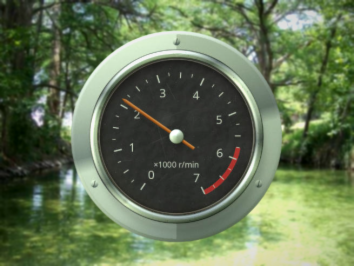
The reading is 2125 rpm
